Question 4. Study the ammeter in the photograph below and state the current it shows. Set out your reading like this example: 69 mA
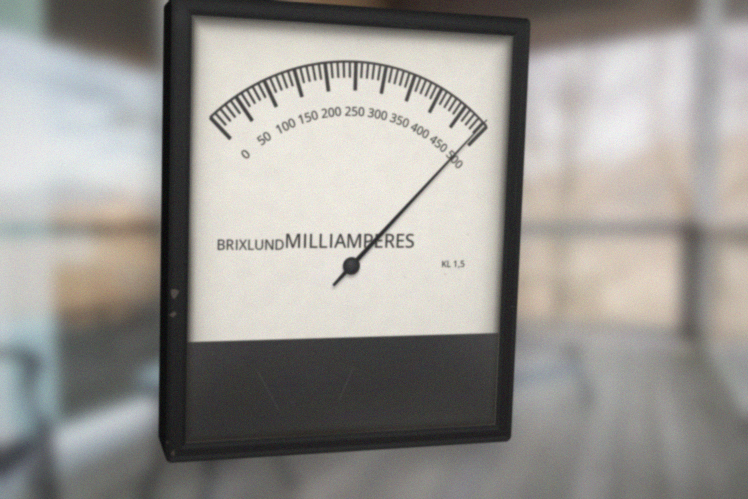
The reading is 490 mA
